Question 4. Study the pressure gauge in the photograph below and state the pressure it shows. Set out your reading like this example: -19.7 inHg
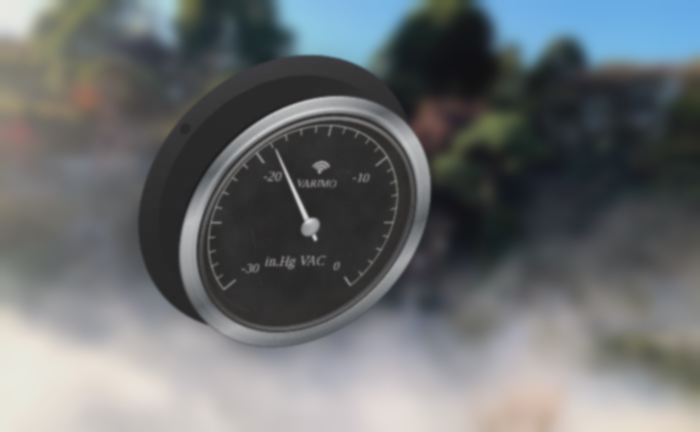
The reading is -19 inHg
